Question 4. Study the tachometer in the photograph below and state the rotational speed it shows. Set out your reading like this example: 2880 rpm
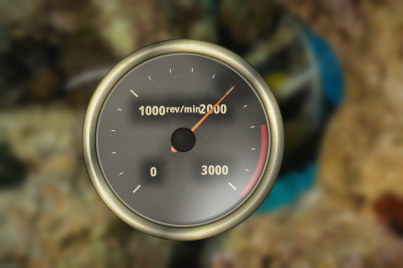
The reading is 2000 rpm
